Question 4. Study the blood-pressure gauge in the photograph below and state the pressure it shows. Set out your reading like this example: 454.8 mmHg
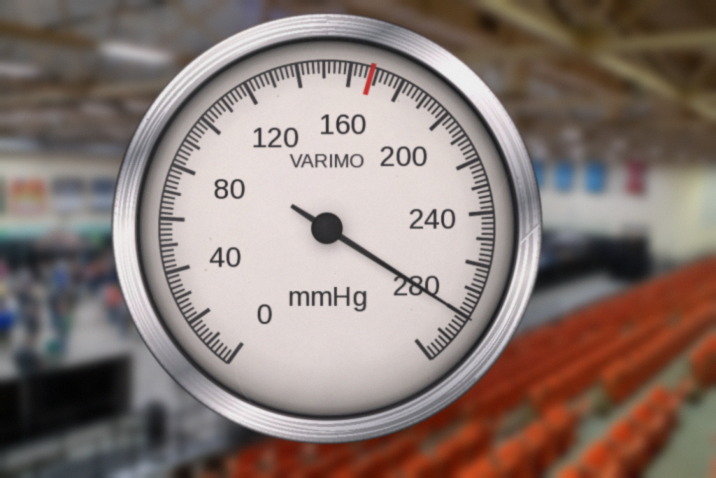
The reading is 280 mmHg
